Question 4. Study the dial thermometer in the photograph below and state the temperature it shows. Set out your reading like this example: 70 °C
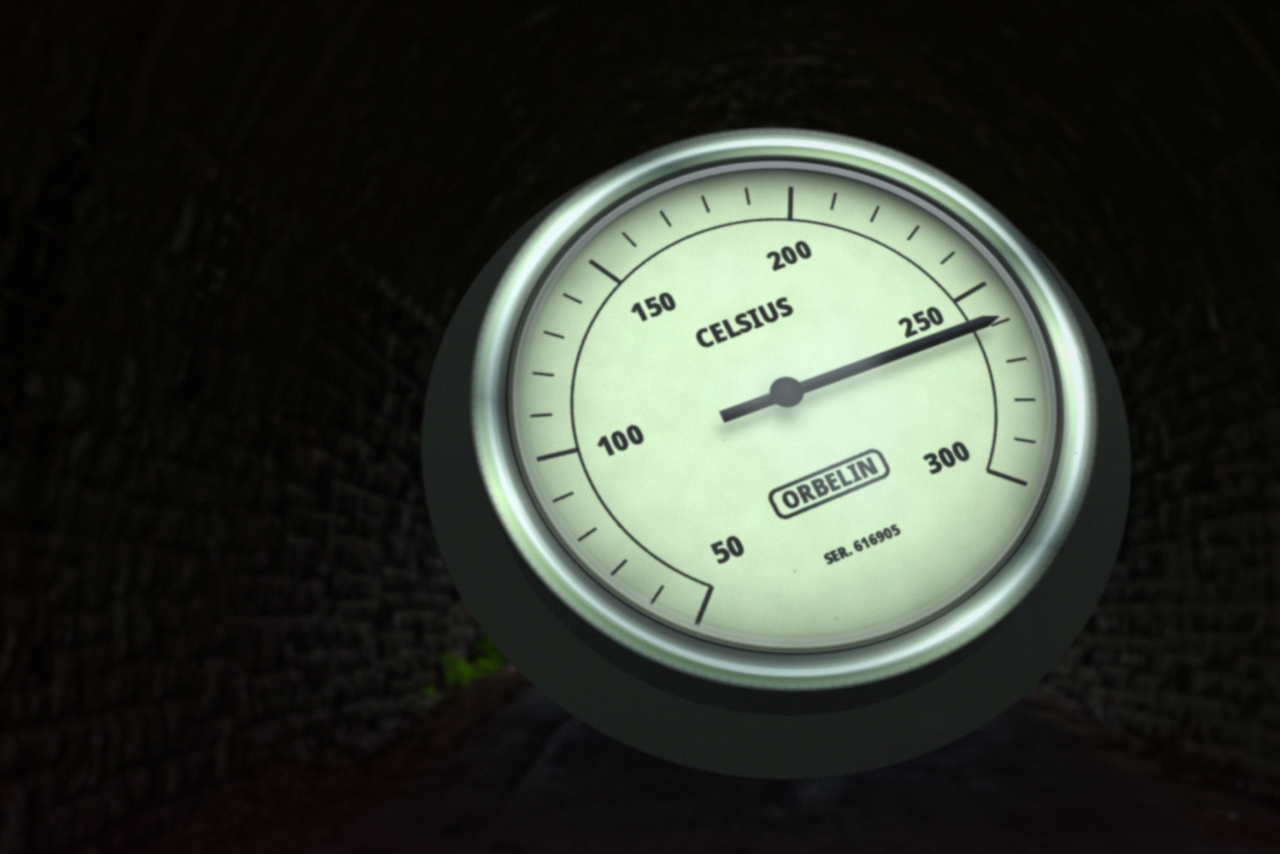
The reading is 260 °C
